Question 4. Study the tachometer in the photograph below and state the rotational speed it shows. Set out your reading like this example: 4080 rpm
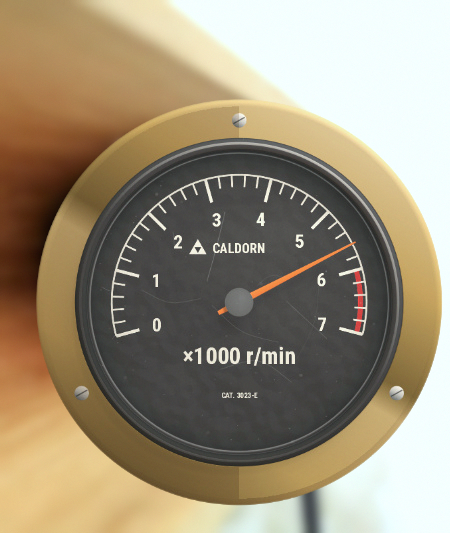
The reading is 5600 rpm
